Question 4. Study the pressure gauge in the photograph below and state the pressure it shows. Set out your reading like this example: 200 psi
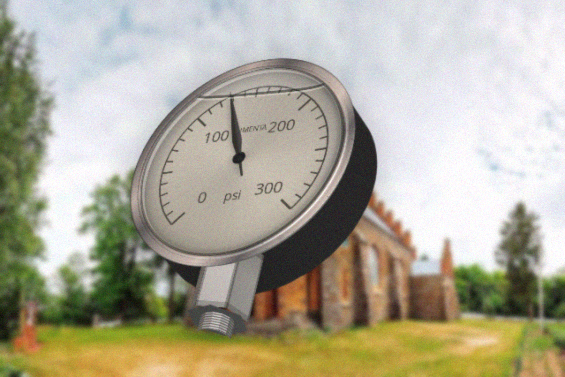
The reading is 130 psi
